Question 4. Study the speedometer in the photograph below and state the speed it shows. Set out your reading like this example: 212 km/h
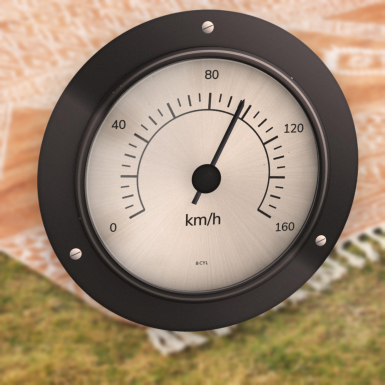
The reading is 95 km/h
